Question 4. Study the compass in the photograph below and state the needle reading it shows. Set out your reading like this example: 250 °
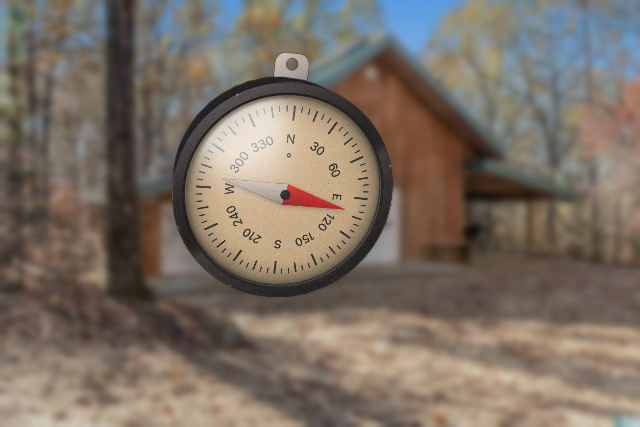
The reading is 100 °
